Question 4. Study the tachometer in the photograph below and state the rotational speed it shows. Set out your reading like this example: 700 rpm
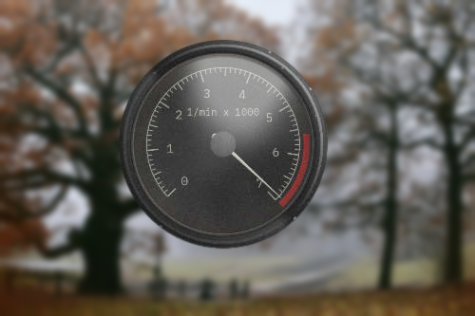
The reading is 6900 rpm
